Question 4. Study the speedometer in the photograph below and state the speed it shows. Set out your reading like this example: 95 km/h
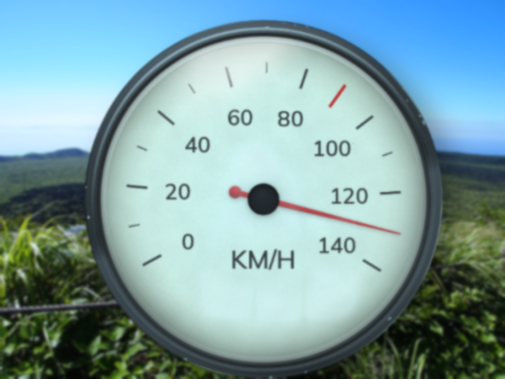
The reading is 130 km/h
